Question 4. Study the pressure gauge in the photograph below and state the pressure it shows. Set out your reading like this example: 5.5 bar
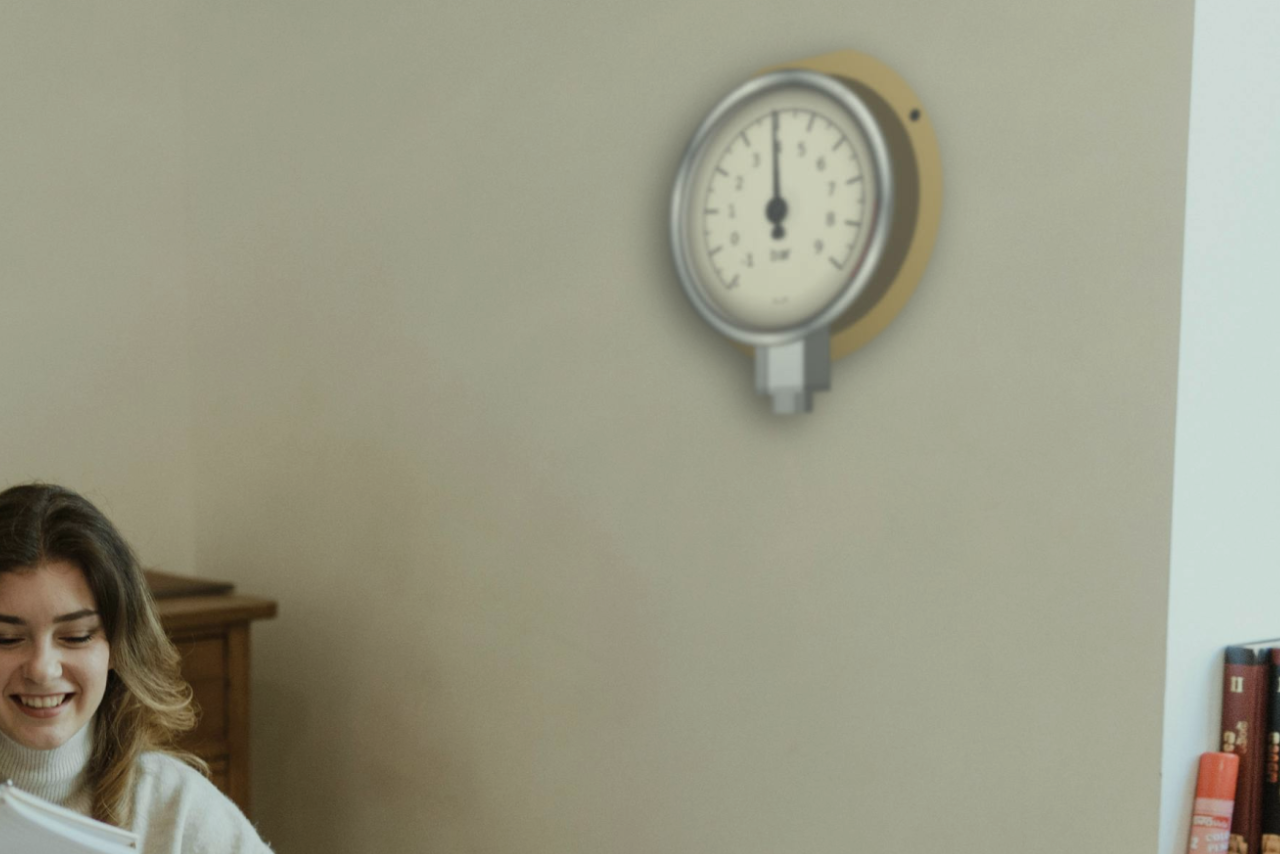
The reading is 4 bar
